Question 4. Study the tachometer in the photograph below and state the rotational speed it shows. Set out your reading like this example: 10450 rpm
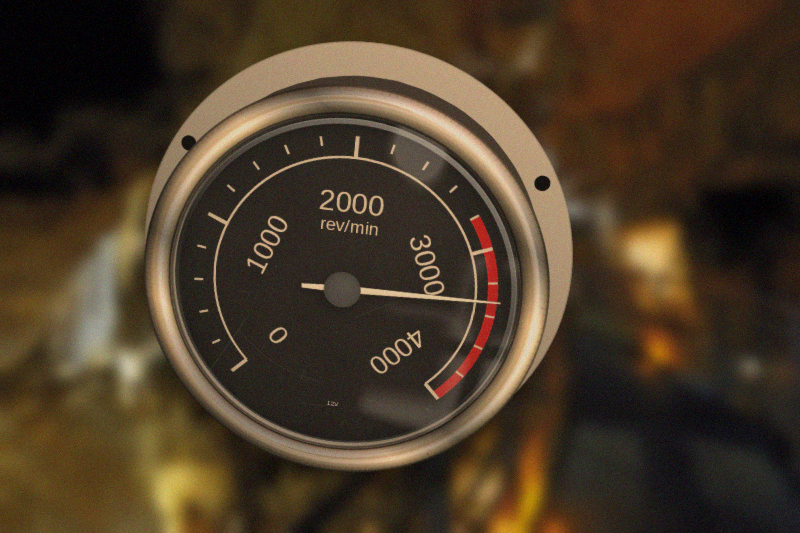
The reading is 3300 rpm
